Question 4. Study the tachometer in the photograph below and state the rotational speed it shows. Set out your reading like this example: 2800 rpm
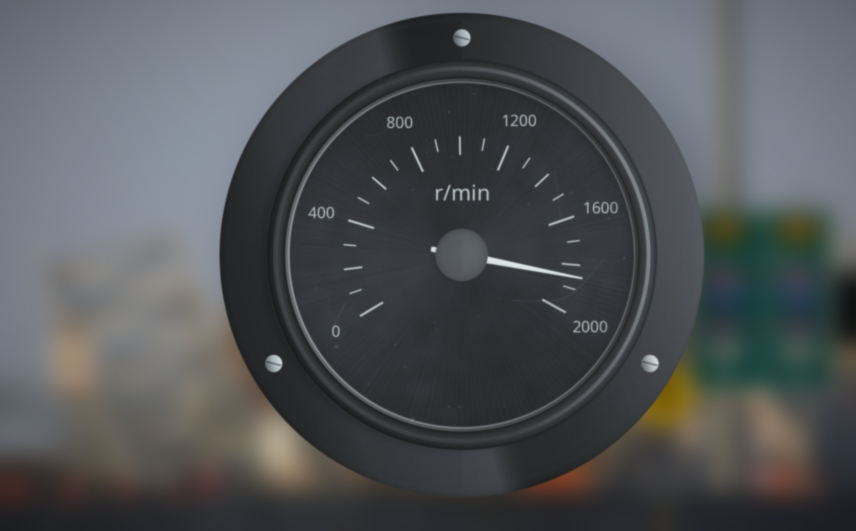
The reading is 1850 rpm
